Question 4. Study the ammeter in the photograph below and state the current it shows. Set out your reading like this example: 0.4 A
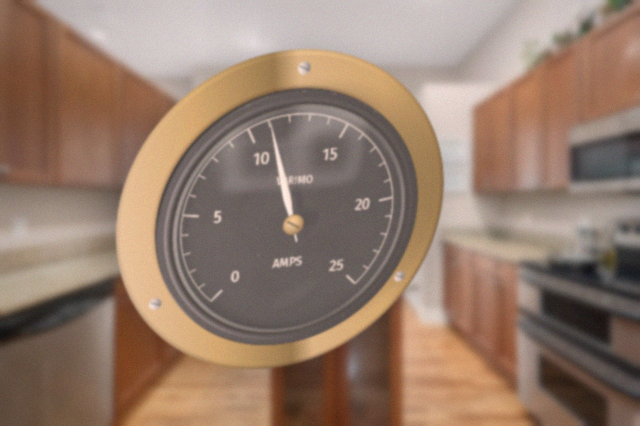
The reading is 11 A
